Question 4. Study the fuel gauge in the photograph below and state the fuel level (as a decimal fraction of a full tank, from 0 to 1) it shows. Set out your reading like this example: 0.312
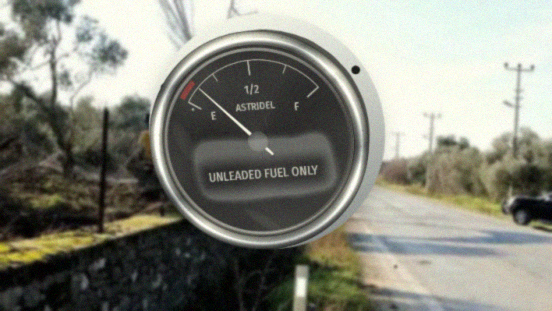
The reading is 0.125
